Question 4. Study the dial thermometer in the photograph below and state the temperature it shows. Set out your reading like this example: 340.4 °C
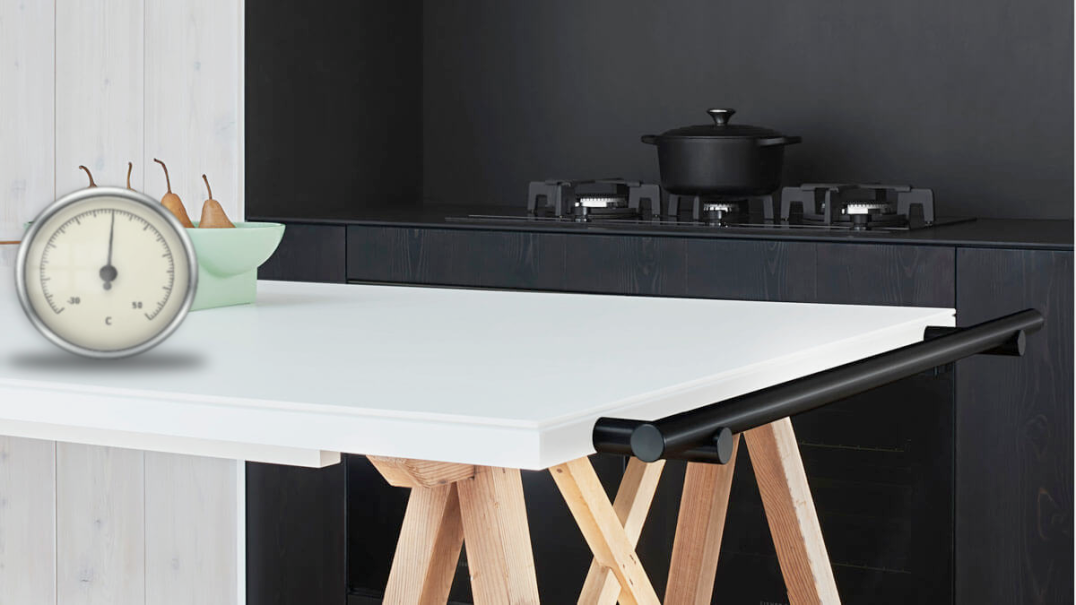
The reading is 10 °C
